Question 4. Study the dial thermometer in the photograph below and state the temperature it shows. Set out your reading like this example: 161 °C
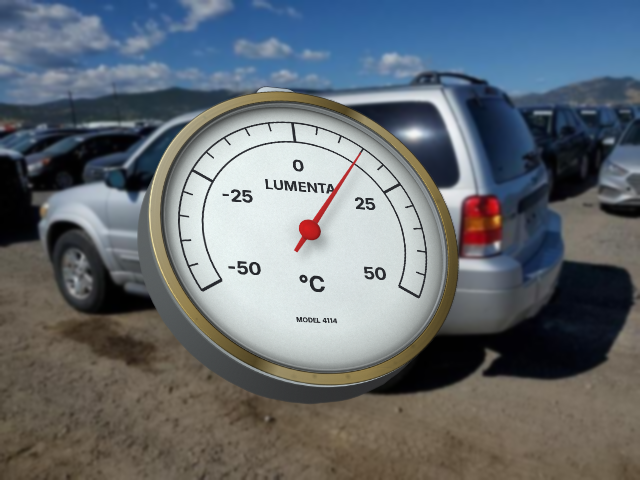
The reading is 15 °C
